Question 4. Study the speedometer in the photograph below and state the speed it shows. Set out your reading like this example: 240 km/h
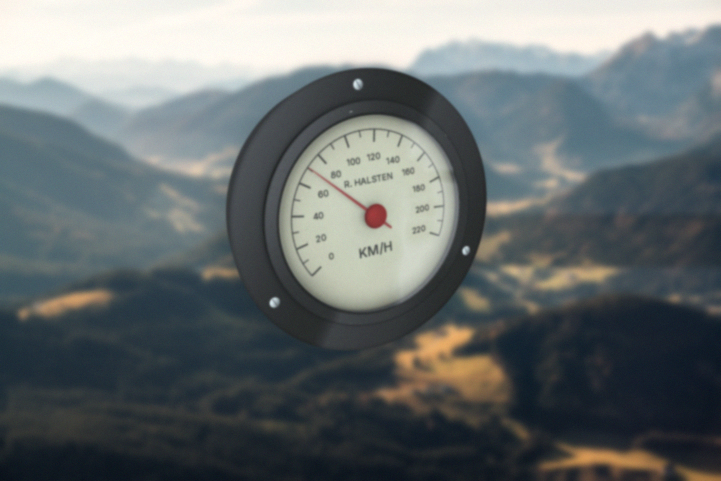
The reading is 70 km/h
